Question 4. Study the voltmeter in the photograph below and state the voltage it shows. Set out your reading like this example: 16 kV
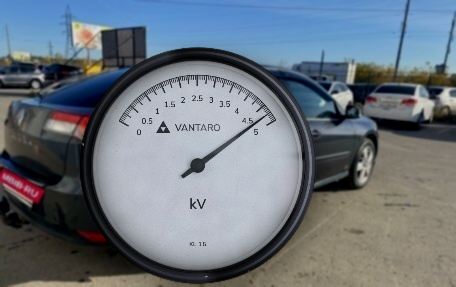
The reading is 4.75 kV
